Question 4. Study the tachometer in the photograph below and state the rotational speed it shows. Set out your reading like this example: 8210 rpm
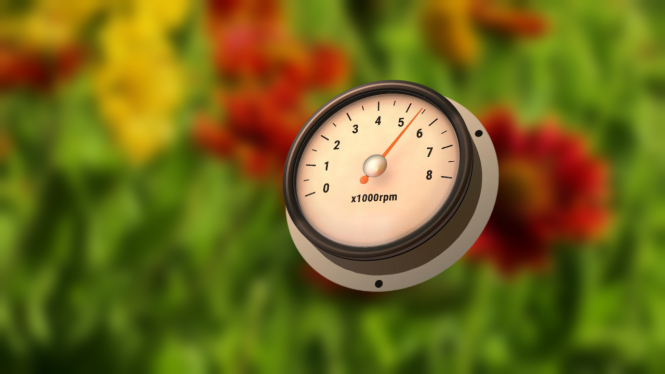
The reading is 5500 rpm
